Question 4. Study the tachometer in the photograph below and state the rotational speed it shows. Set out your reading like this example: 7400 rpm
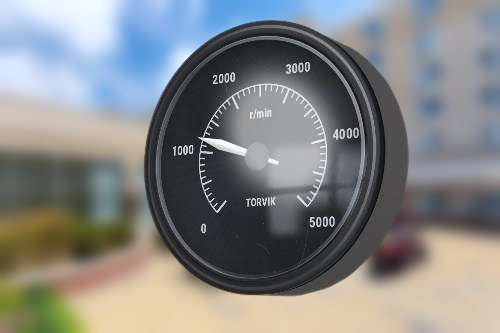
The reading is 1200 rpm
